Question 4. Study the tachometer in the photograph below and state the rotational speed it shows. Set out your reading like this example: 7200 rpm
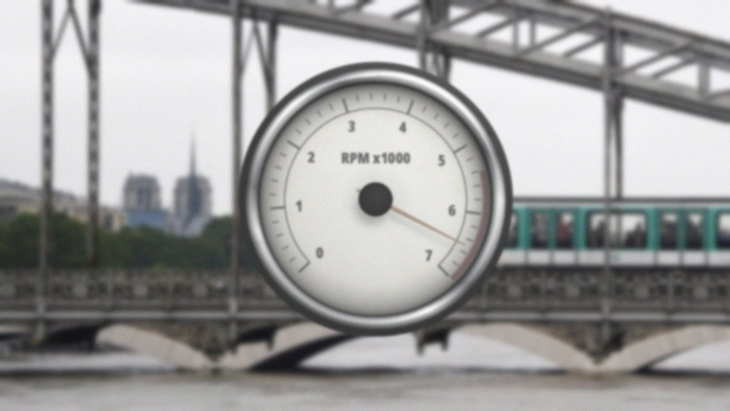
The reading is 6500 rpm
